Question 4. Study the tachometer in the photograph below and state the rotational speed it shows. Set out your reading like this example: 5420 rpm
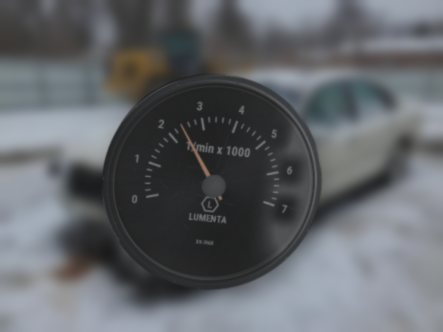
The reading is 2400 rpm
